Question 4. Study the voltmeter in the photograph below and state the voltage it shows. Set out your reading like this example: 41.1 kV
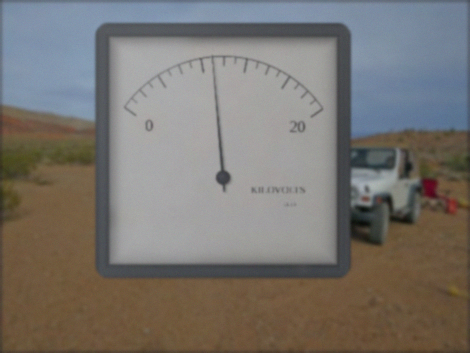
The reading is 9 kV
